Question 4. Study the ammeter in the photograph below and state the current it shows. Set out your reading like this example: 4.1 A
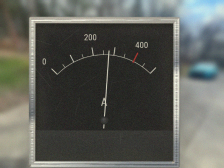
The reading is 275 A
